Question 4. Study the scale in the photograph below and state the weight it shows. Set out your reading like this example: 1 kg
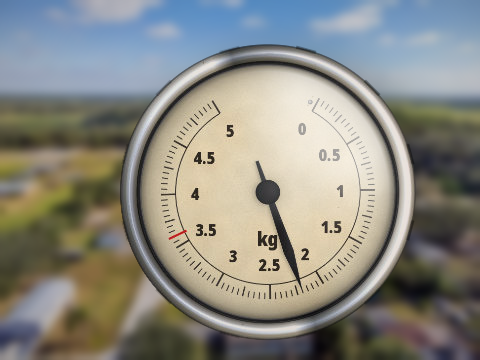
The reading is 2.2 kg
